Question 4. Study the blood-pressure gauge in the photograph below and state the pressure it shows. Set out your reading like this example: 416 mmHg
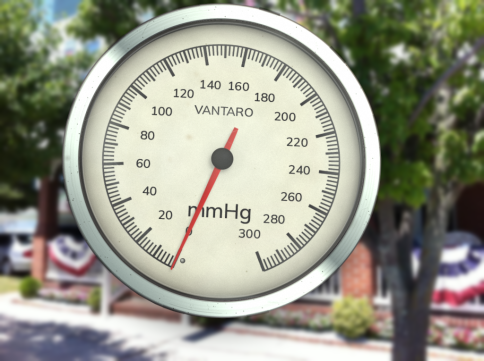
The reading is 0 mmHg
